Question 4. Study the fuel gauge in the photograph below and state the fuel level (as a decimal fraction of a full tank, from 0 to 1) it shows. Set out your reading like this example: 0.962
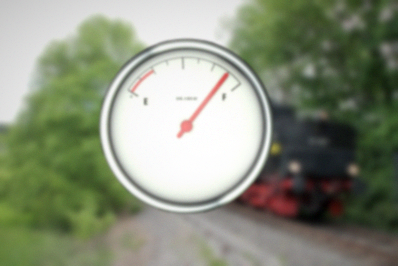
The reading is 0.875
